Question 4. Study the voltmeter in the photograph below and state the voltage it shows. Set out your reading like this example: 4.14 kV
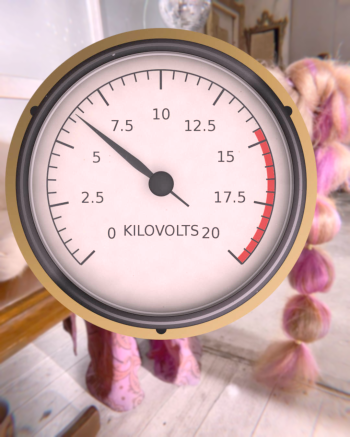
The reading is 6.25 kV
